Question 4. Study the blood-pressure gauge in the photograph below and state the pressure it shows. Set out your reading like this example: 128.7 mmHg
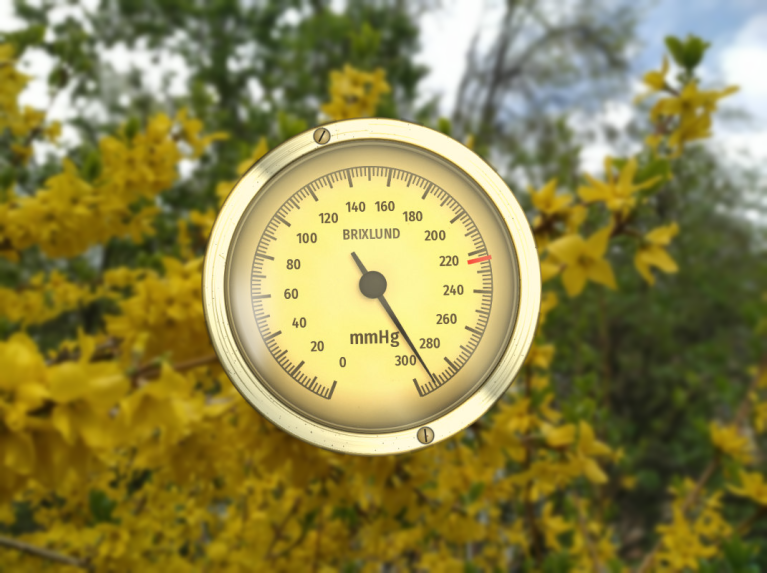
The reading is 292 mmHg
